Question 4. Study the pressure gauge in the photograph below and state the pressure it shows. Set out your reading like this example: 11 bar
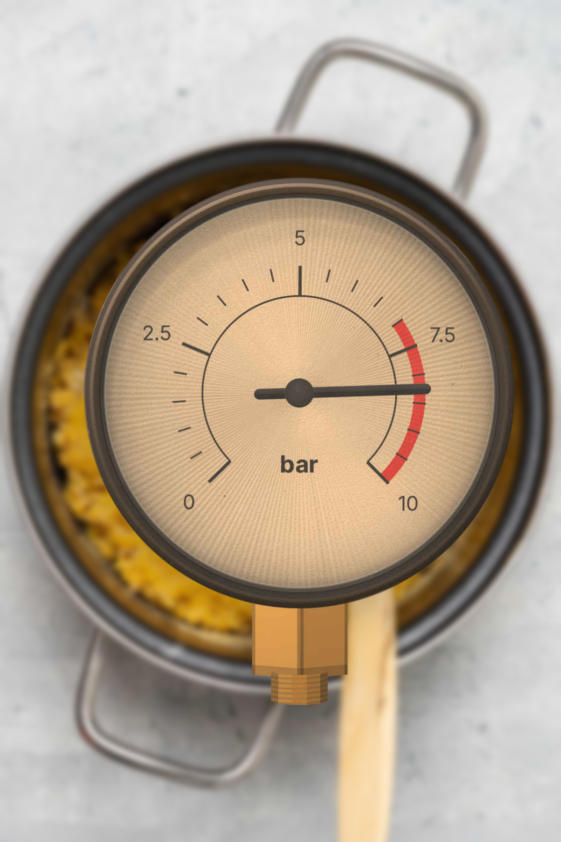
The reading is 8.25 bar
